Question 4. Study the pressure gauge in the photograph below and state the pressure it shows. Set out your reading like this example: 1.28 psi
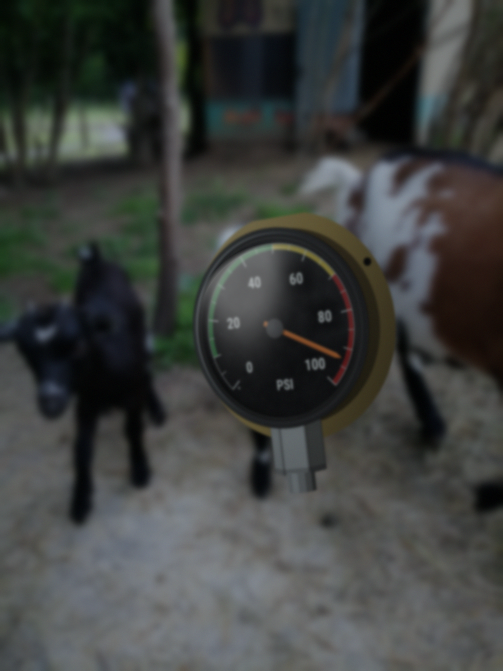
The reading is 92.5 psi
